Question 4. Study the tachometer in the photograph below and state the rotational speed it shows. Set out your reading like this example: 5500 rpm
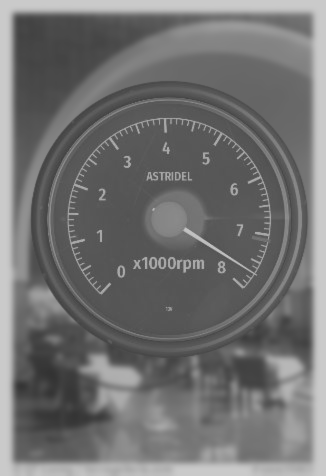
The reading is 7700 rpm
